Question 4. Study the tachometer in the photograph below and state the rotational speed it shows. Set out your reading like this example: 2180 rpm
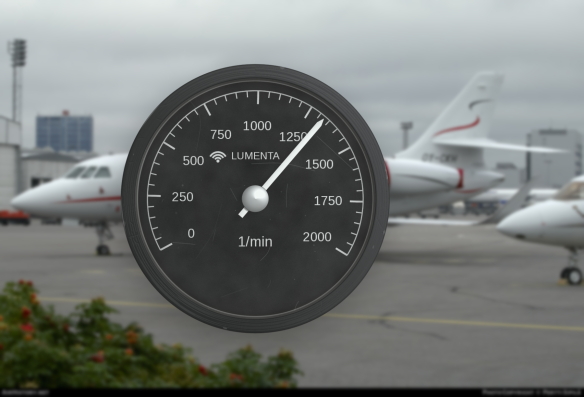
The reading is 1325 rpm
